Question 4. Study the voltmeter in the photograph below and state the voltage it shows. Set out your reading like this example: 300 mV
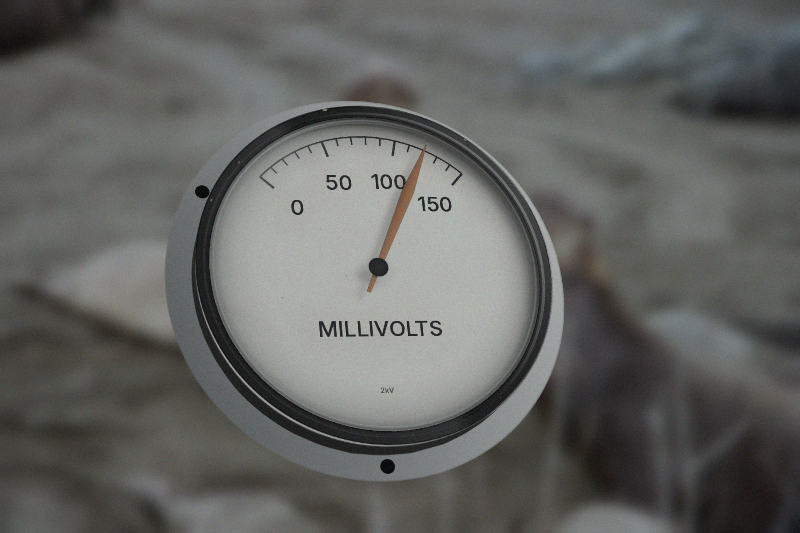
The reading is 120 mV
